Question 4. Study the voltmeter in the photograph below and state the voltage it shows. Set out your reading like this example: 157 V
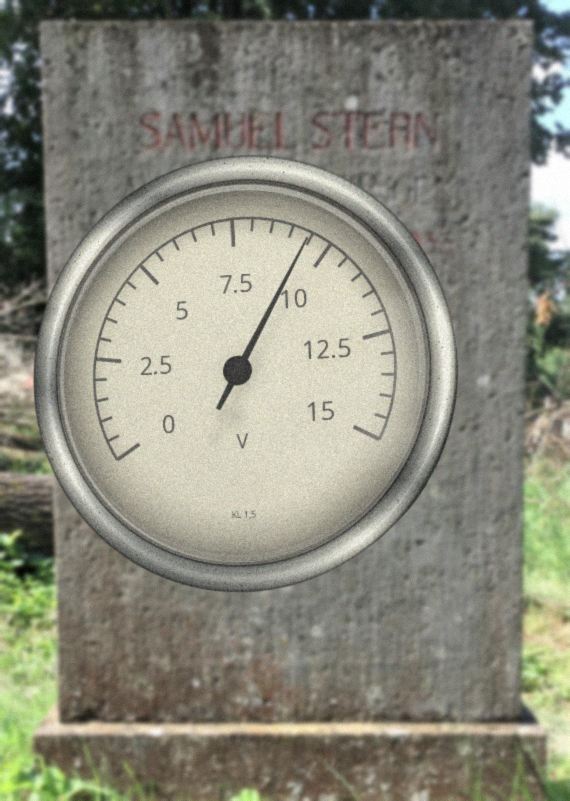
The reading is 9.5 V
